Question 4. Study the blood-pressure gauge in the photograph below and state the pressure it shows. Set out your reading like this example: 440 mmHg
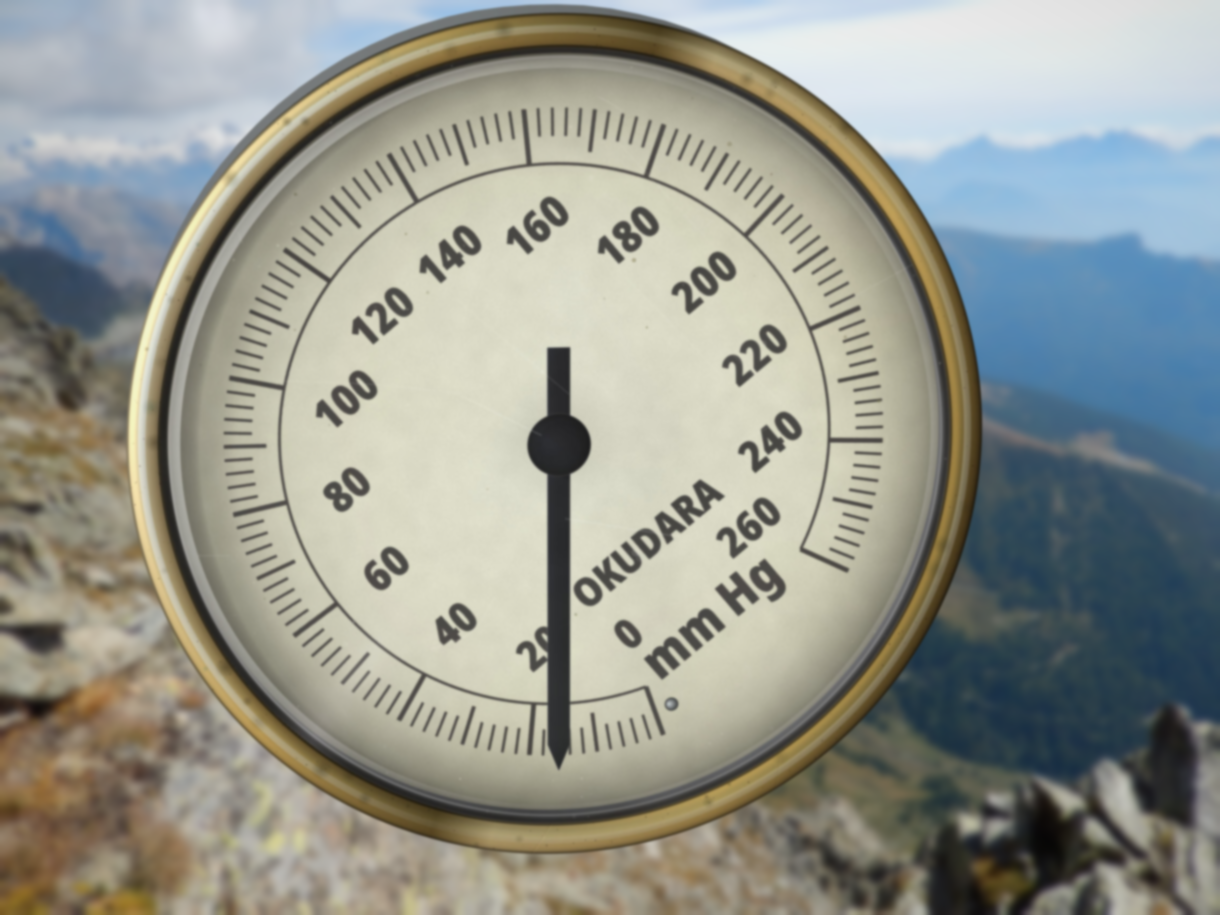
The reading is 16 mmHg
